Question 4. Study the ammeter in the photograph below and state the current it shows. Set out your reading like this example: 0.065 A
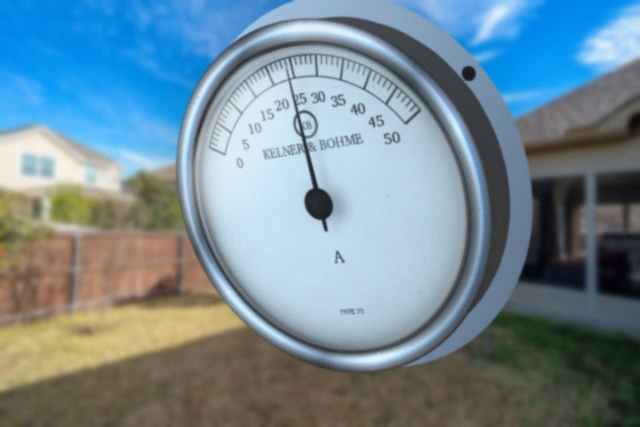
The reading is 25 A
